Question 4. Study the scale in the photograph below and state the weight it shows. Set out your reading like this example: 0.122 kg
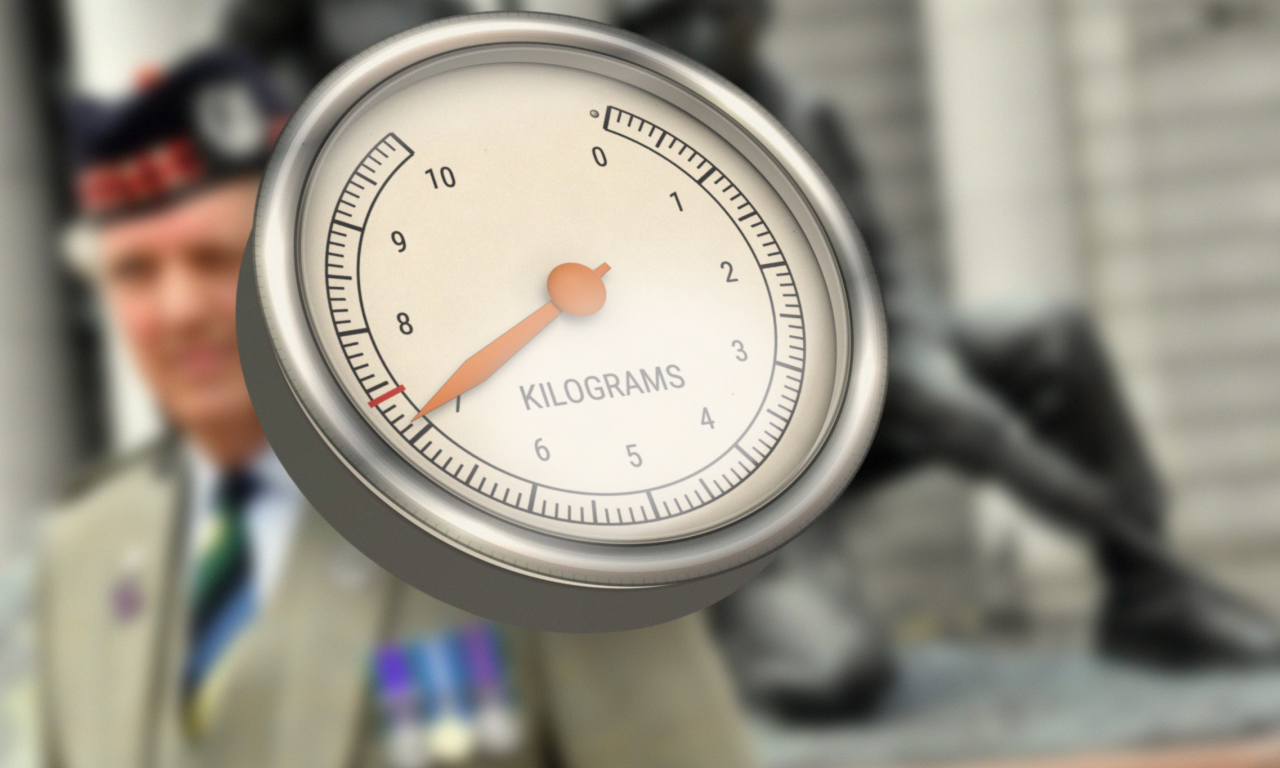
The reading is 7.1 kg
